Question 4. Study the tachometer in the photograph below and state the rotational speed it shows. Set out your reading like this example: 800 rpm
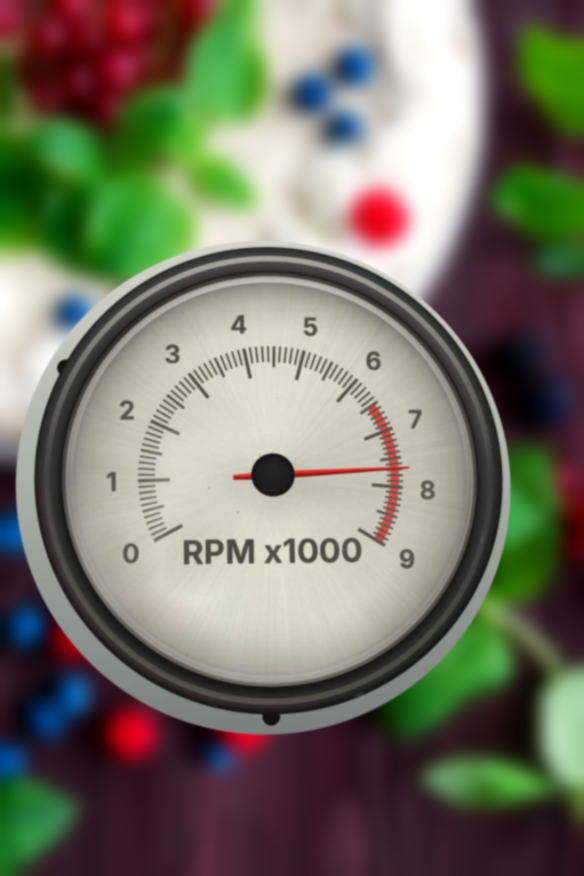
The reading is 7700 rpm
